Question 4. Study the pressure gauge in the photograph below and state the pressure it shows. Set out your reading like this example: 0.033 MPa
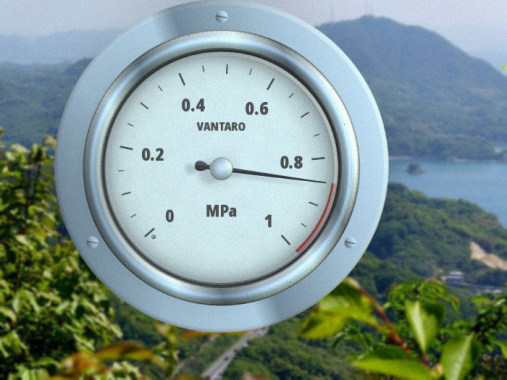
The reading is 0.85 MPa
